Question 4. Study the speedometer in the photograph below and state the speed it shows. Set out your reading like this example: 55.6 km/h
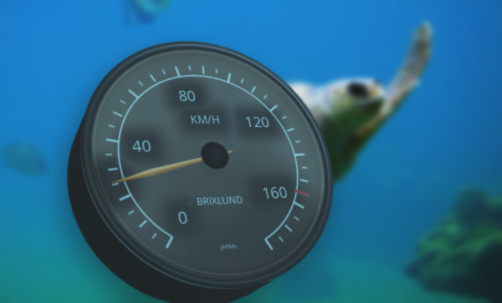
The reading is 25 km/h
